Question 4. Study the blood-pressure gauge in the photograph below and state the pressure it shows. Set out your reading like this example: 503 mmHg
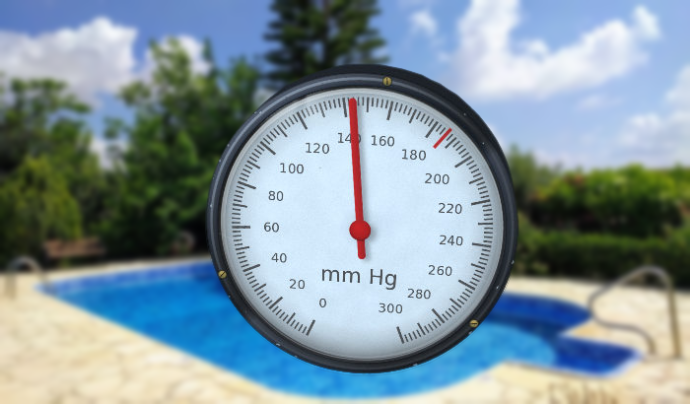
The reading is 144 mmHg
